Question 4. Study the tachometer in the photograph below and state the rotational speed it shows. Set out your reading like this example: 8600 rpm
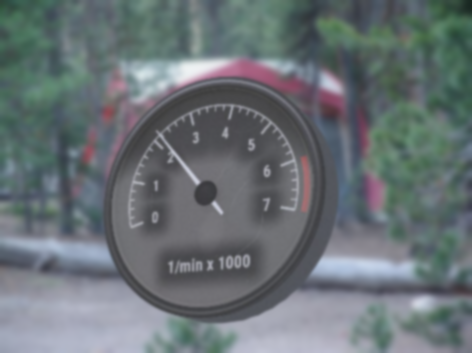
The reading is 2200 rpm
